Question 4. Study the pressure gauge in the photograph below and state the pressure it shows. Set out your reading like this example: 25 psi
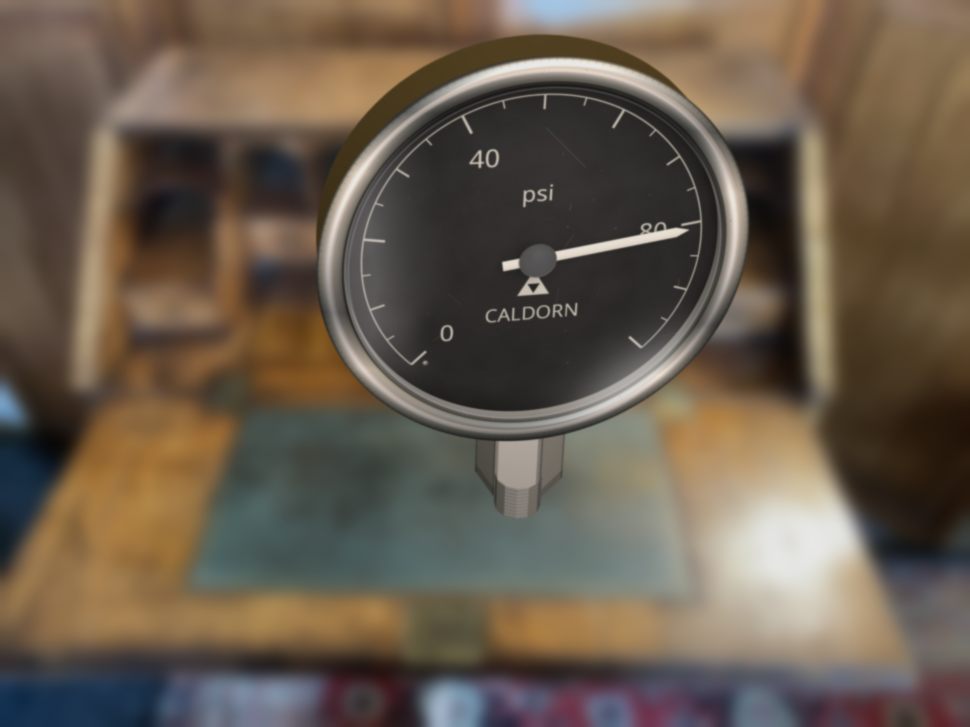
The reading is 80 psi
